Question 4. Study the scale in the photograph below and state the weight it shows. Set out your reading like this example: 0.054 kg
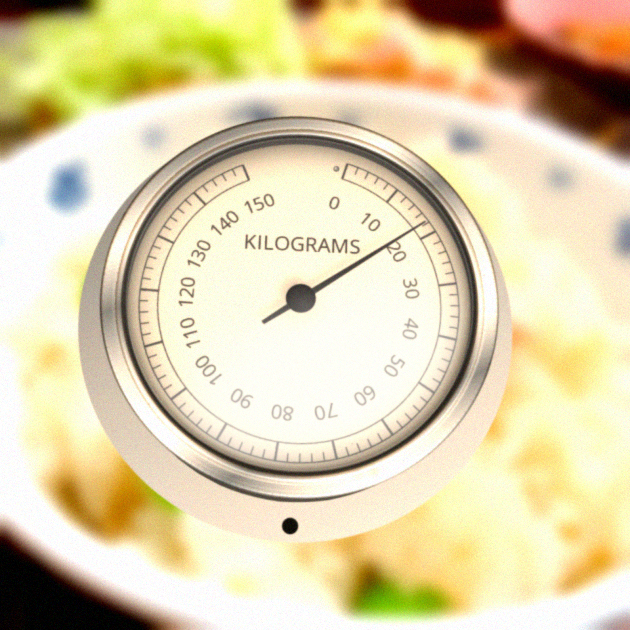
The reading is 18 kg
